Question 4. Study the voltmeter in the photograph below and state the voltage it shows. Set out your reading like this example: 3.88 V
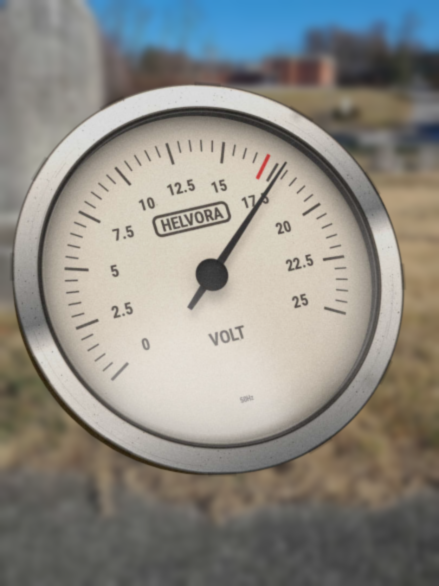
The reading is 17.75 V
